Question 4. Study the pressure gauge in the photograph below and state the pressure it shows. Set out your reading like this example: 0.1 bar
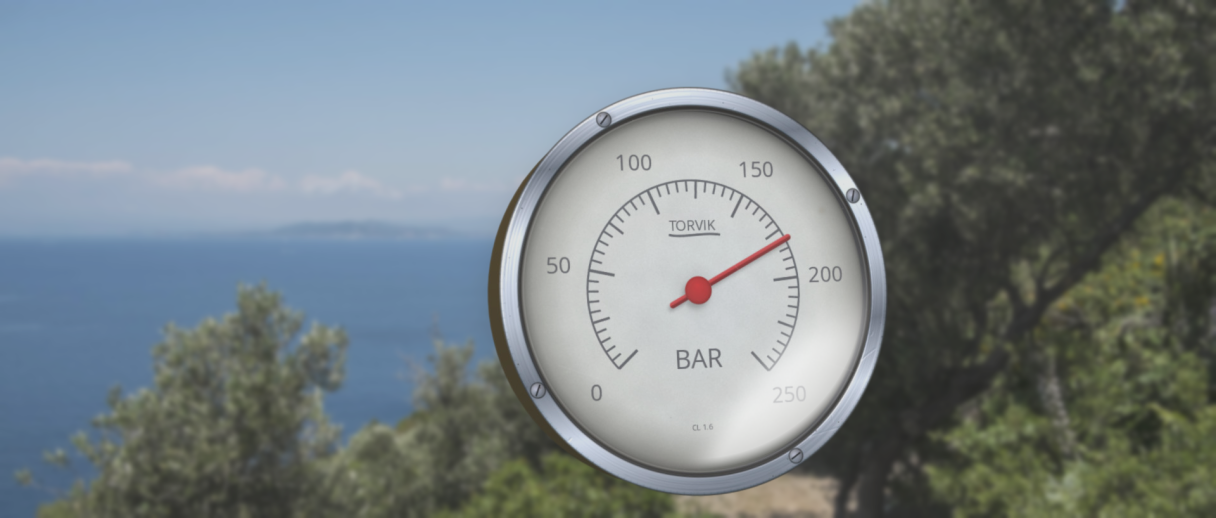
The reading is 180 bar
